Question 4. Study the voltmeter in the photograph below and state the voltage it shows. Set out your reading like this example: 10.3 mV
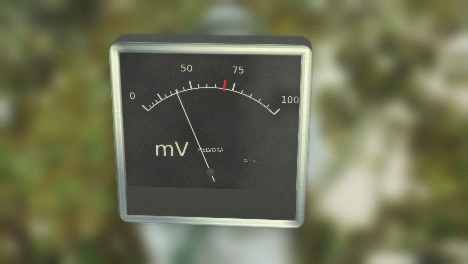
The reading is 40 mV
